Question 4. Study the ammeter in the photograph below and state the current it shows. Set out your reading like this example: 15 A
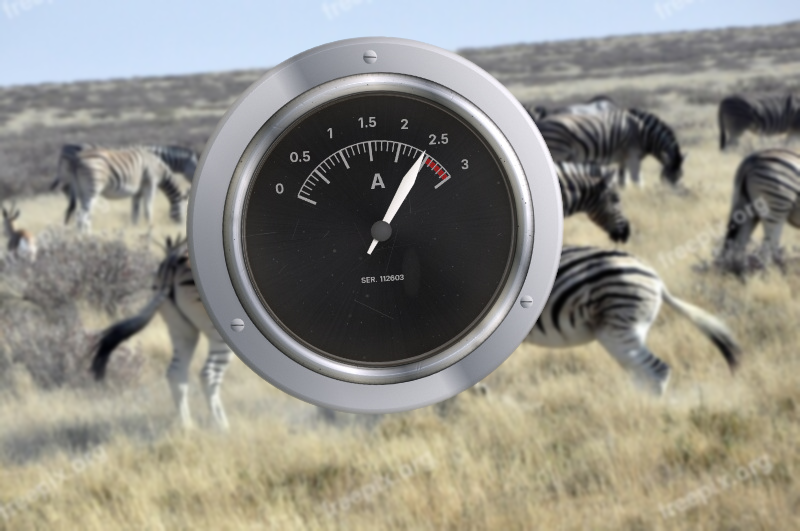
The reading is 2.4 A
